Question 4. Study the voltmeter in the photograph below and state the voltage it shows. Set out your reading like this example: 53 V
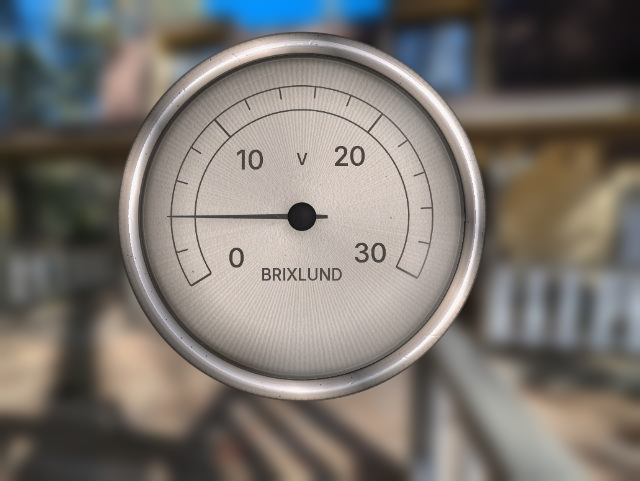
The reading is 4 V
